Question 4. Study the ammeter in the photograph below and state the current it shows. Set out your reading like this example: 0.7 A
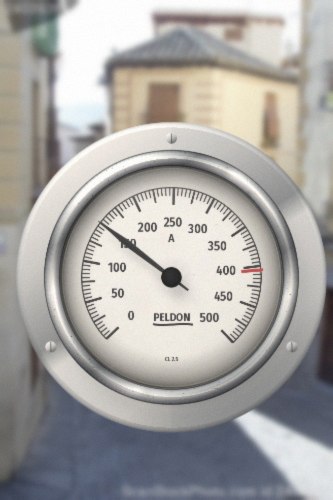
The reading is 150 A
